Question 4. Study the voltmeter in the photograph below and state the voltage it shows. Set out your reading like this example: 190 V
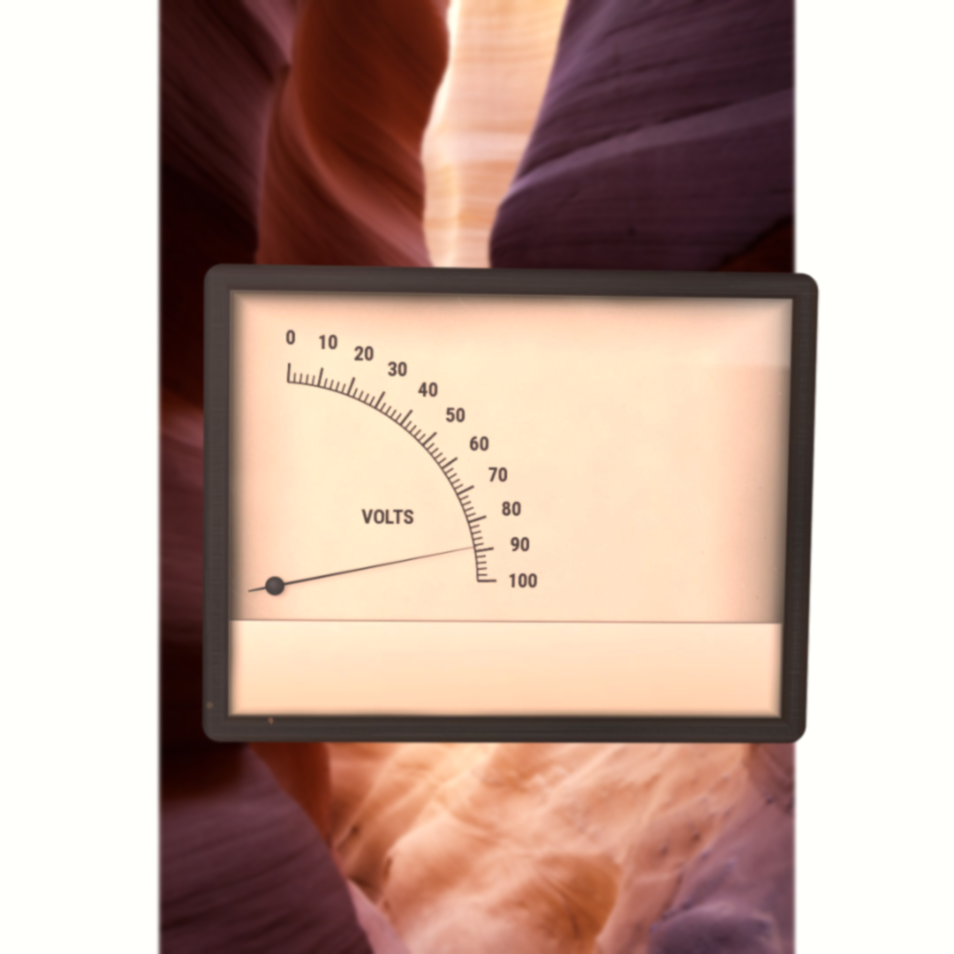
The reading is 88 V
